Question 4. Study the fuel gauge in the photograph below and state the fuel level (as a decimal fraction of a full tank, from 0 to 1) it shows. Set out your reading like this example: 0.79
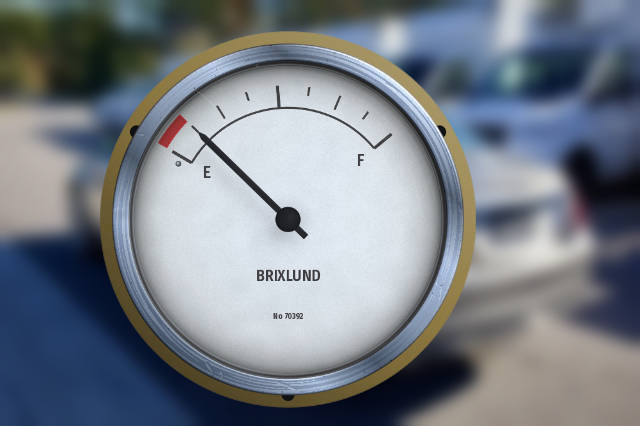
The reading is 0.125
